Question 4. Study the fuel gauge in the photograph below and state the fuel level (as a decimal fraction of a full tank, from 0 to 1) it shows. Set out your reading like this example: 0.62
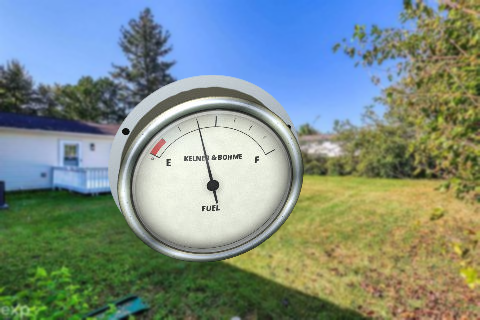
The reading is 0.375
